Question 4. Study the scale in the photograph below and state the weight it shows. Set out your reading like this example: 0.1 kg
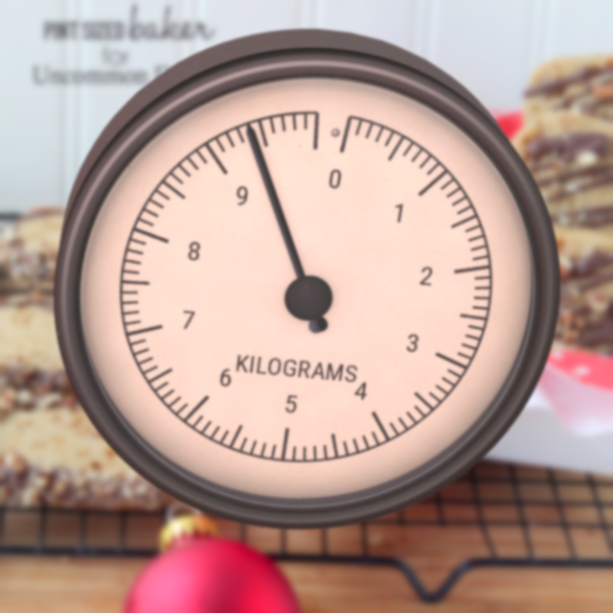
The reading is 9.4 kg
